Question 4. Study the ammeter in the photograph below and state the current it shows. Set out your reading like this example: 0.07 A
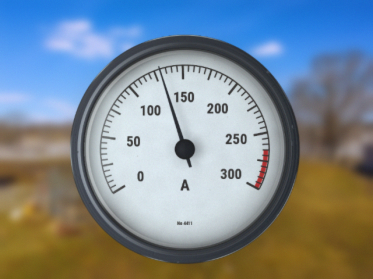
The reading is 130 A
